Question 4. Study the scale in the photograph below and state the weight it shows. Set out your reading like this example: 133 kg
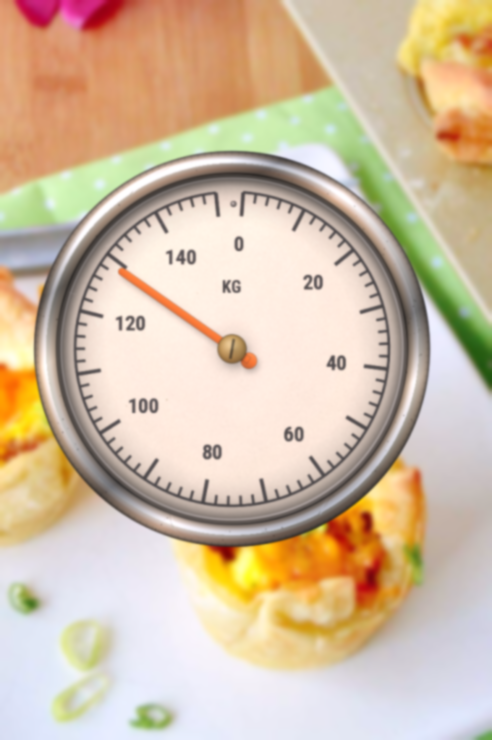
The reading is 129 kg
